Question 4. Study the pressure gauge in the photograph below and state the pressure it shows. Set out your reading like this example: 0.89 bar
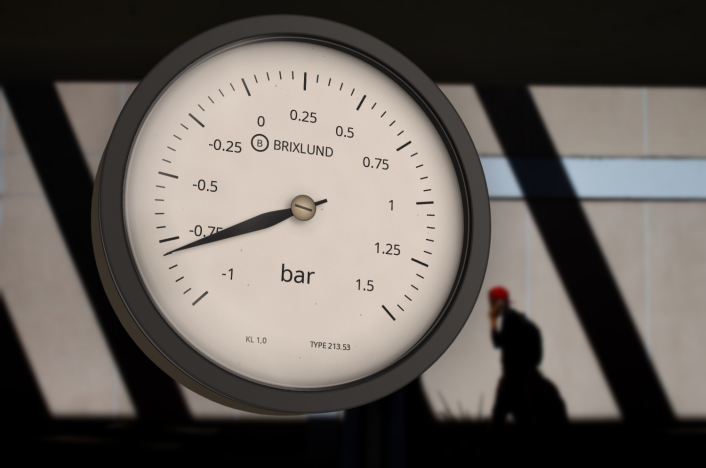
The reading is -0.8 bar
